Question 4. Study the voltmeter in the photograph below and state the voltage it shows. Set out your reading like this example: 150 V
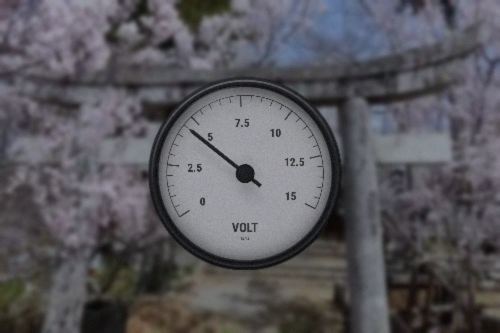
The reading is 4.5 V
